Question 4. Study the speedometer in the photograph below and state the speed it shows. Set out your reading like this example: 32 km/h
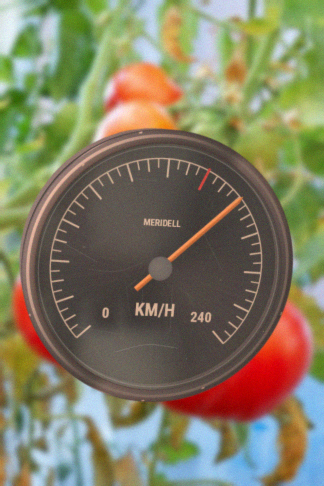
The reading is 160 km/h
